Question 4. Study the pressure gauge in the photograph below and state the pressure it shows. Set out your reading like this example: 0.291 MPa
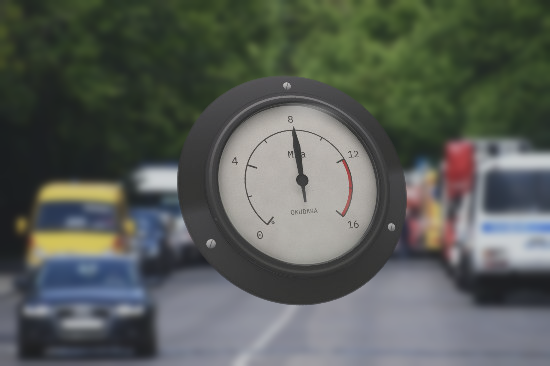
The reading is 8 MPa
